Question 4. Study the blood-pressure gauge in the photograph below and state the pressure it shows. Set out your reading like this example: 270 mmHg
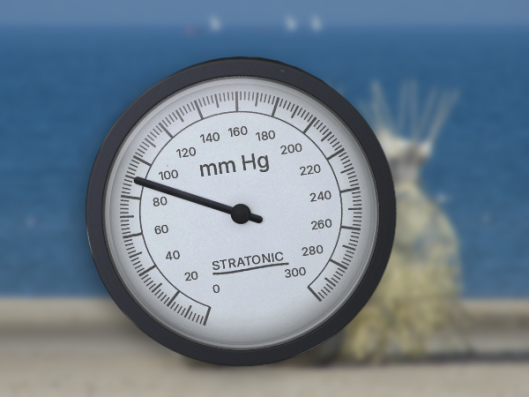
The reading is 90 mmHg
